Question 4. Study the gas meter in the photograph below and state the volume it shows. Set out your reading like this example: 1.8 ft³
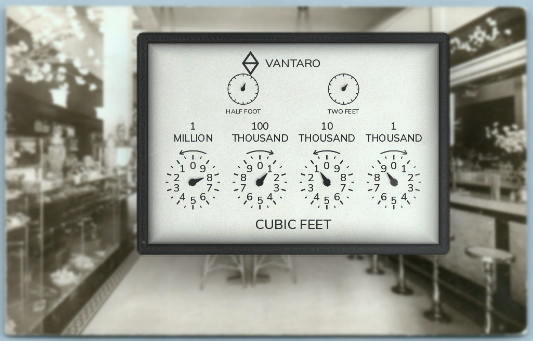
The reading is 810900 ft³
